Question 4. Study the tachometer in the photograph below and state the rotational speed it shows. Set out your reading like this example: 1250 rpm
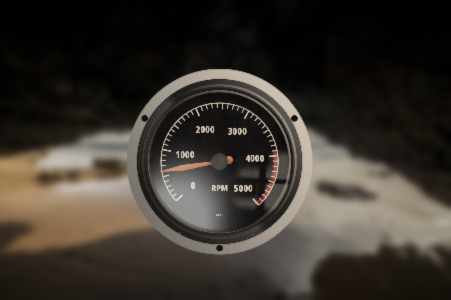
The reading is 600 rpm
